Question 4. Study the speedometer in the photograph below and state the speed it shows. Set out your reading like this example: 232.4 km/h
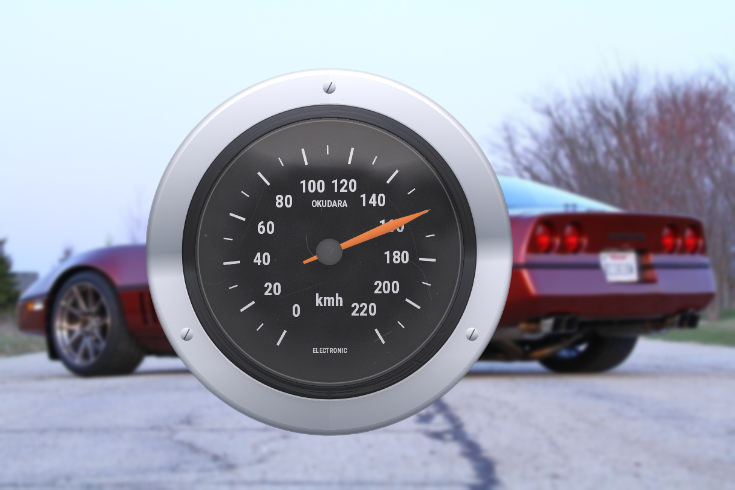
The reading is 160 km/h
